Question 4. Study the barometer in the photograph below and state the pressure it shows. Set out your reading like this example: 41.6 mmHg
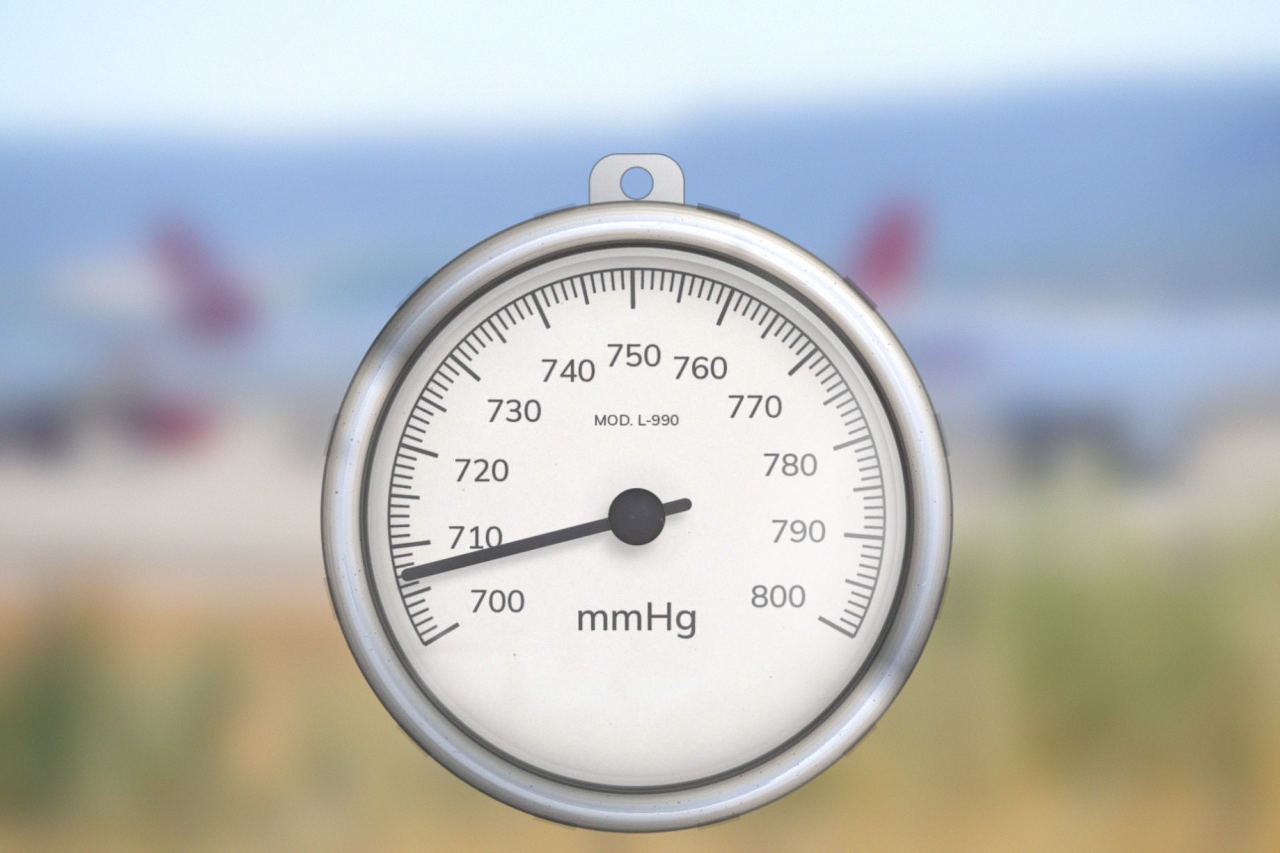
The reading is 707 mmHg
